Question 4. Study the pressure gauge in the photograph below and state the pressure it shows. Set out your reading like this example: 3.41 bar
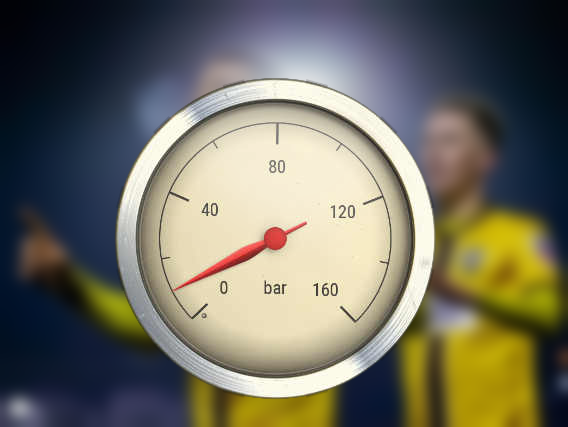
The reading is 10 bar
